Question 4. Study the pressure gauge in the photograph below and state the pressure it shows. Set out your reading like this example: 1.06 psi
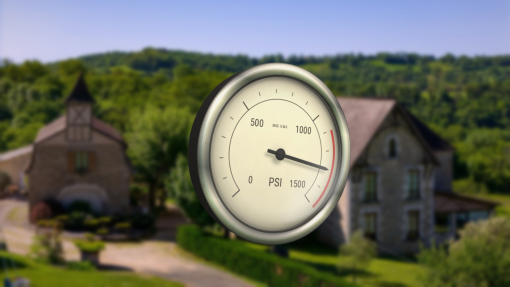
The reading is 1300 psi
